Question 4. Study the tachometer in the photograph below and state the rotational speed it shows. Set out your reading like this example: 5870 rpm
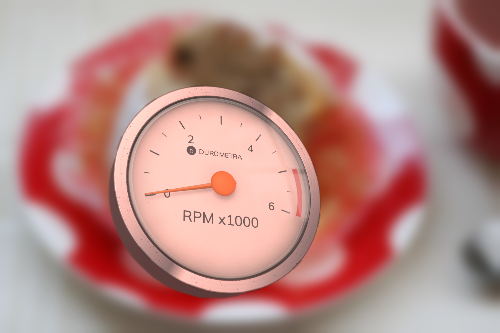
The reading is 0 rpm
